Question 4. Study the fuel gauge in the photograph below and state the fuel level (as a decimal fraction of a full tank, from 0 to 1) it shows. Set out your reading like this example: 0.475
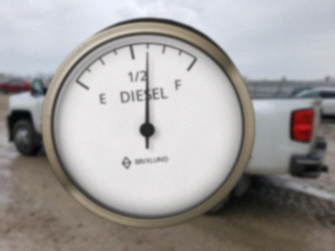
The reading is 0.625
